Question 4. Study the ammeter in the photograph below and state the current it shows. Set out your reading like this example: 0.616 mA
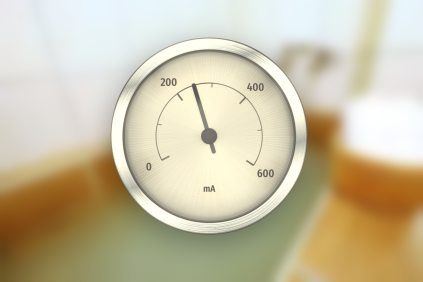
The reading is 250 mA
